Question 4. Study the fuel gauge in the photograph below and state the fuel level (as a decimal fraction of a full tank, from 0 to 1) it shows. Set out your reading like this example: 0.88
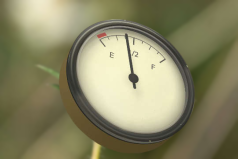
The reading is 0.375
